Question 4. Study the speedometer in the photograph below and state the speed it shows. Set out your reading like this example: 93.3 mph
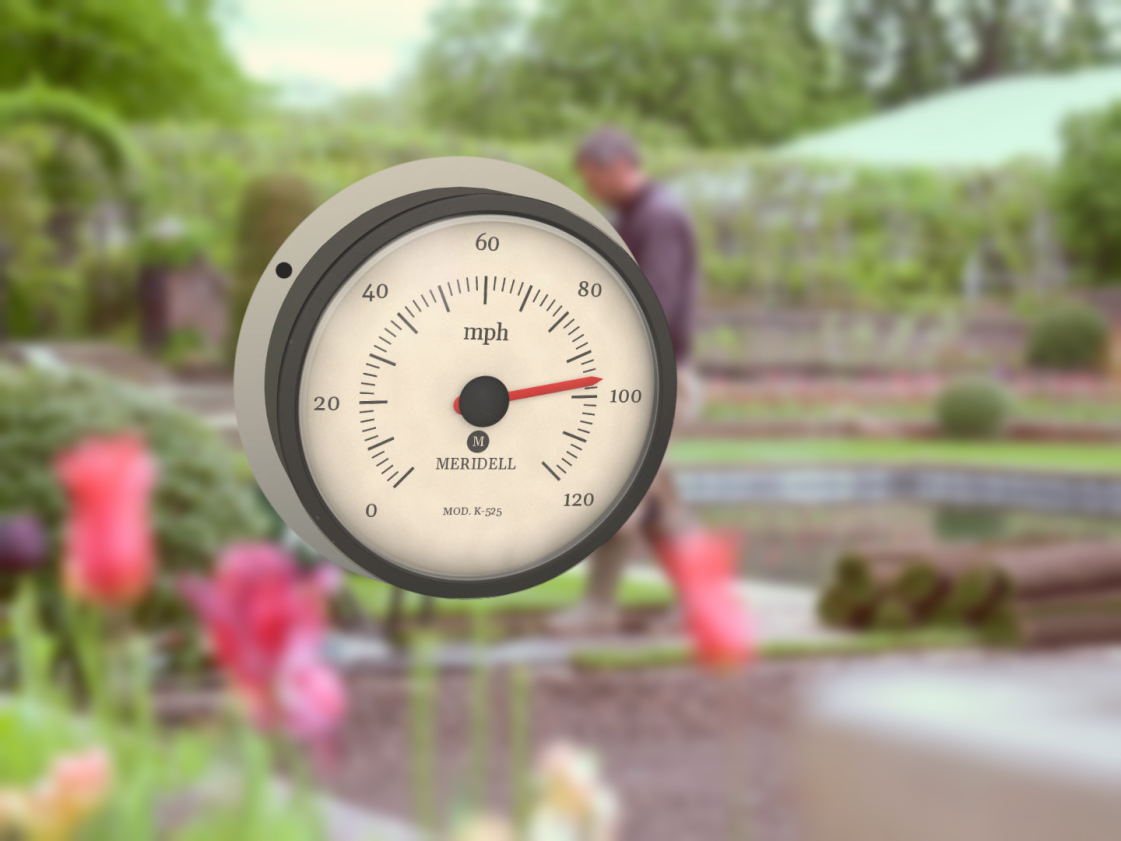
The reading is 96 mph
